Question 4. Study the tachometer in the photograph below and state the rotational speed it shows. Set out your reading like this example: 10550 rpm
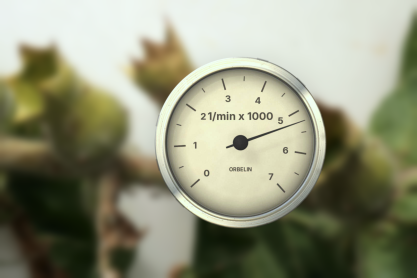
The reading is 5250 rpm
